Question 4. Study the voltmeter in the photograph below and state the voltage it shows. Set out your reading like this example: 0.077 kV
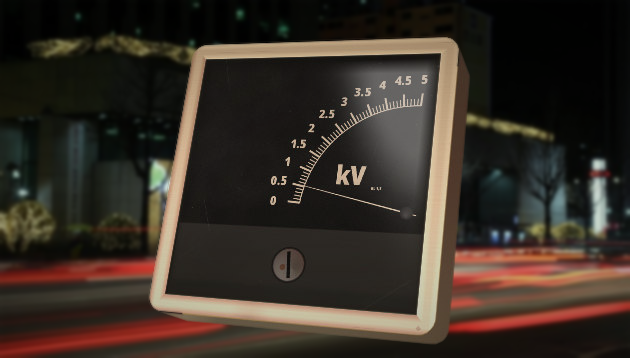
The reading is 0.5 kV
